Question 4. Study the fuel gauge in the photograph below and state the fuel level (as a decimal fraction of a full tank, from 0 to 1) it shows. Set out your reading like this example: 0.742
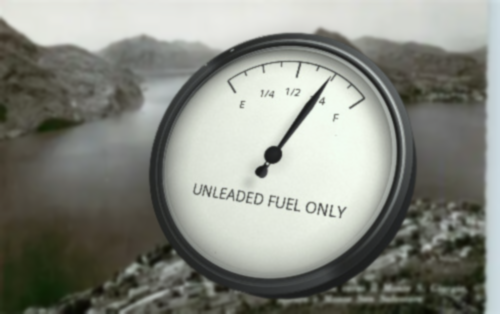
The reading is 0.75
